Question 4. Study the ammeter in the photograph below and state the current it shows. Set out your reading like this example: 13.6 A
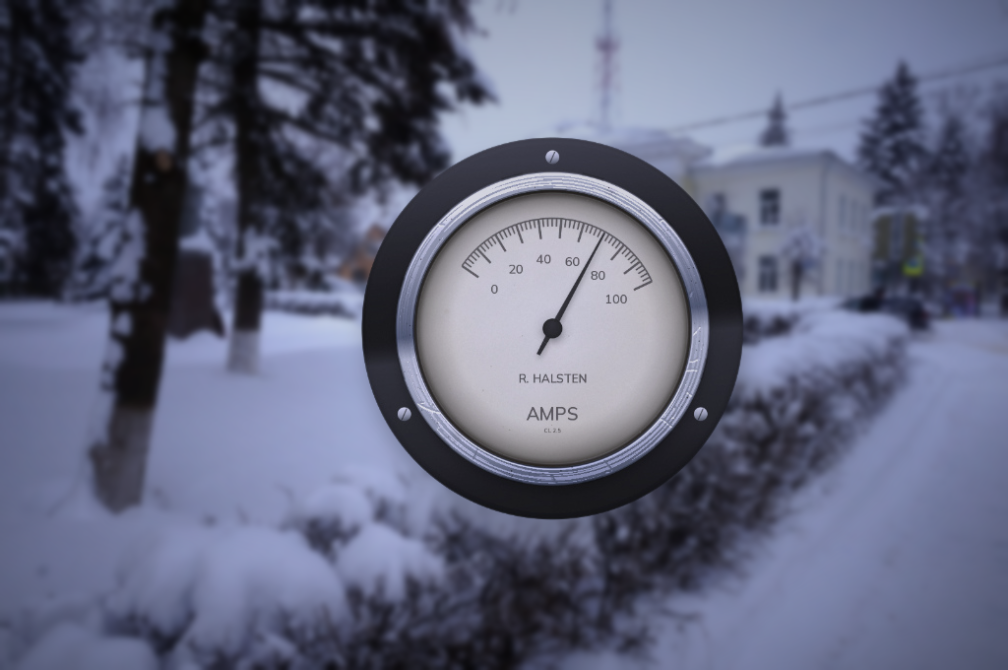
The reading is 70 A
